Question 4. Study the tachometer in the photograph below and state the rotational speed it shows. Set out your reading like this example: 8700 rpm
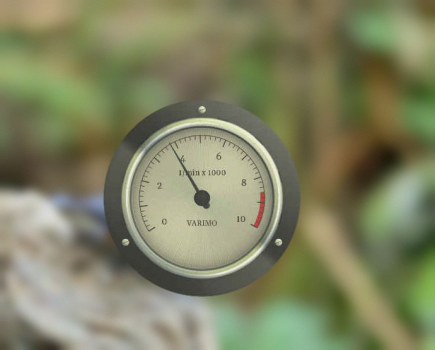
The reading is 3800 rpm
